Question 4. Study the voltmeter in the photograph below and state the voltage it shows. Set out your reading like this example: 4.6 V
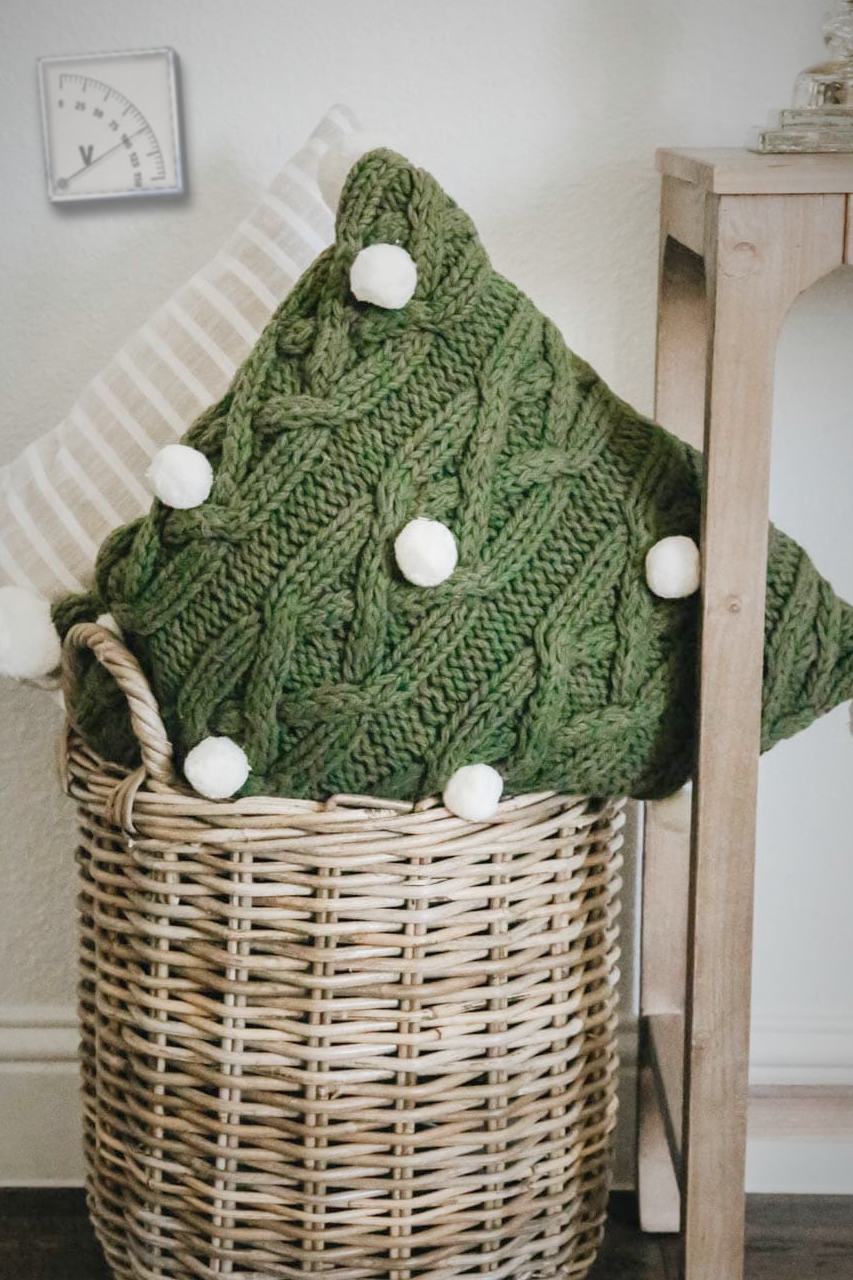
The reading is 100 V
